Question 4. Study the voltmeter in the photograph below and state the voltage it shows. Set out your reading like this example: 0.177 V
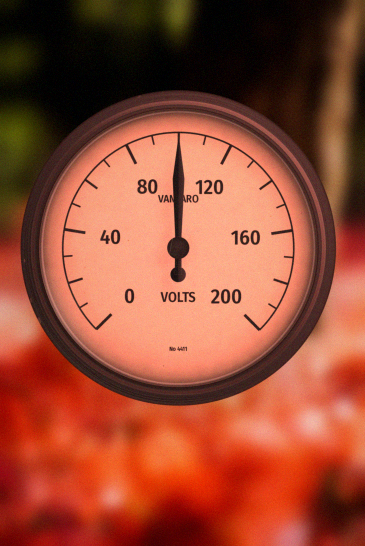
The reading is 100 V
